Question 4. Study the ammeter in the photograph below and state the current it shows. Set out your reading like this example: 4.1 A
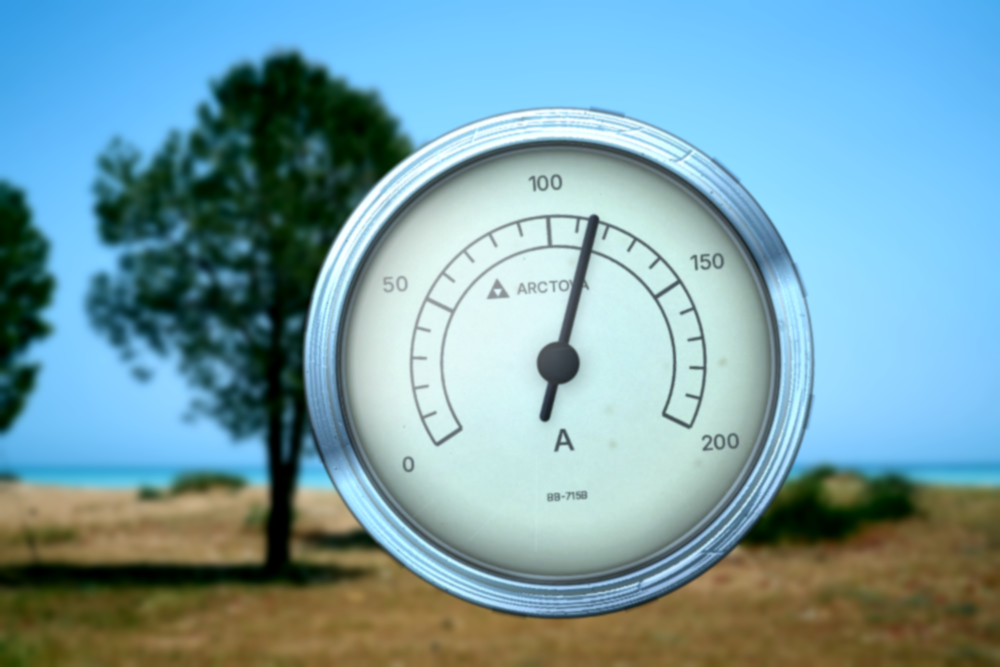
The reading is 115 A
